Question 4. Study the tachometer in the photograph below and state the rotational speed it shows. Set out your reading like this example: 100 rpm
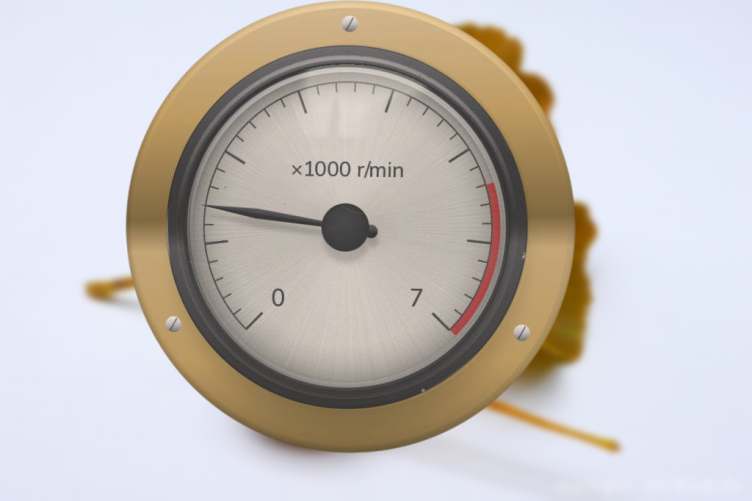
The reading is 1400 rpm
